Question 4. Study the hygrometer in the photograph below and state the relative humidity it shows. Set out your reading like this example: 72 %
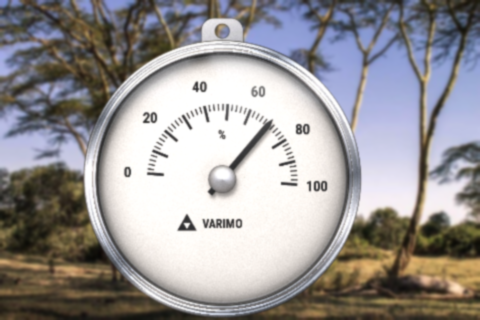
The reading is 70 %
